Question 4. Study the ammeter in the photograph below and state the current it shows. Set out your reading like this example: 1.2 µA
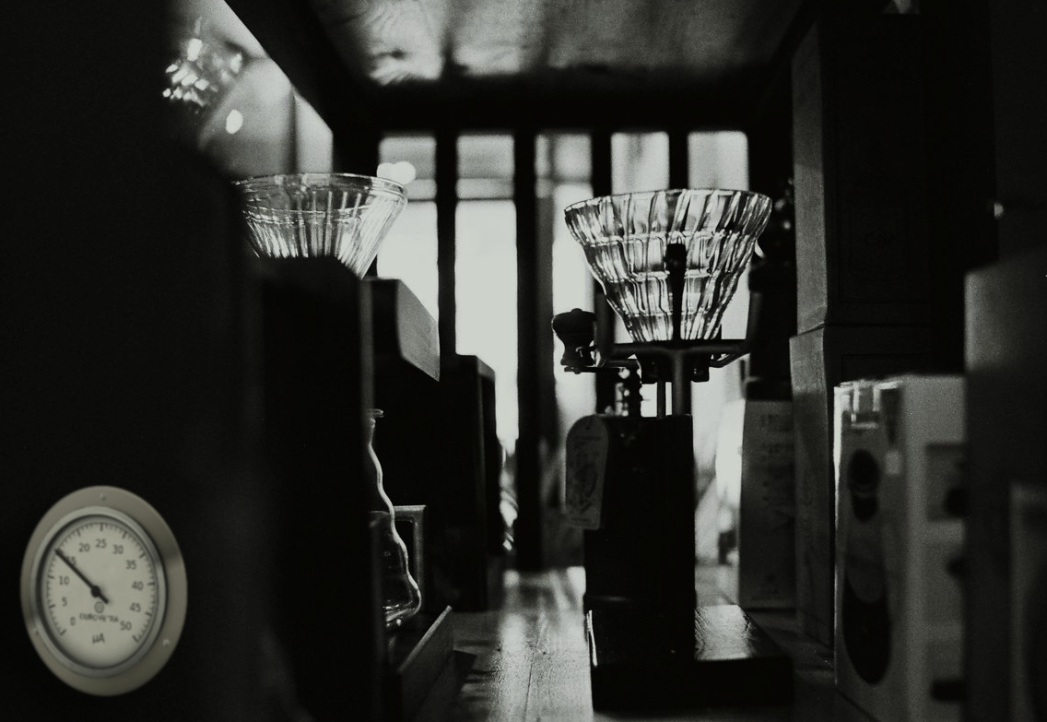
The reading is 15 µA
